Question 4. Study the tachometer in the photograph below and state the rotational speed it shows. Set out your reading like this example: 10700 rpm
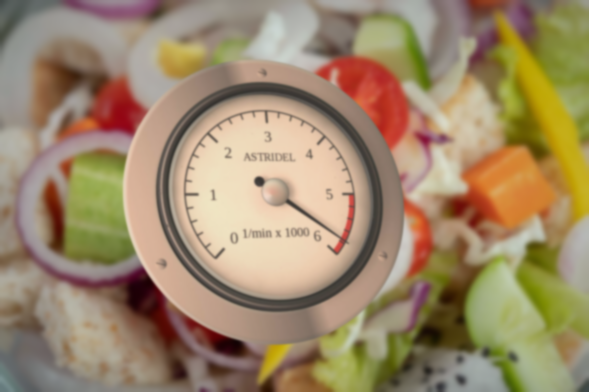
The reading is 5800 rpm
